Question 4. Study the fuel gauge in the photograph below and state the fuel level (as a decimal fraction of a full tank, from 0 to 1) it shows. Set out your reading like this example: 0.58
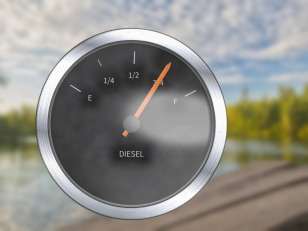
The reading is 0.75
